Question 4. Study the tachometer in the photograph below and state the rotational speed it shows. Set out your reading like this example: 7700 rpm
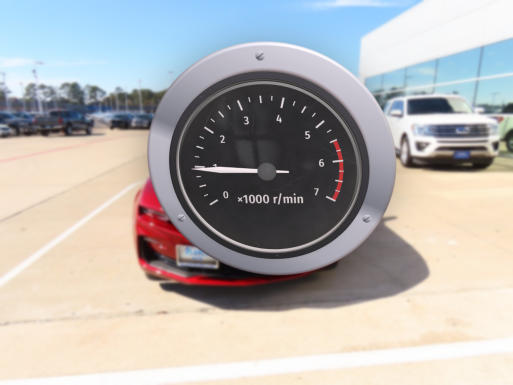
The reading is 1000 rpm
